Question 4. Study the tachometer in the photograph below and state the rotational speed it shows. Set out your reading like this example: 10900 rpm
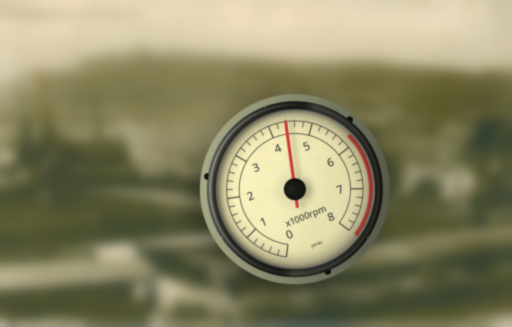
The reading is 4400 rpm
